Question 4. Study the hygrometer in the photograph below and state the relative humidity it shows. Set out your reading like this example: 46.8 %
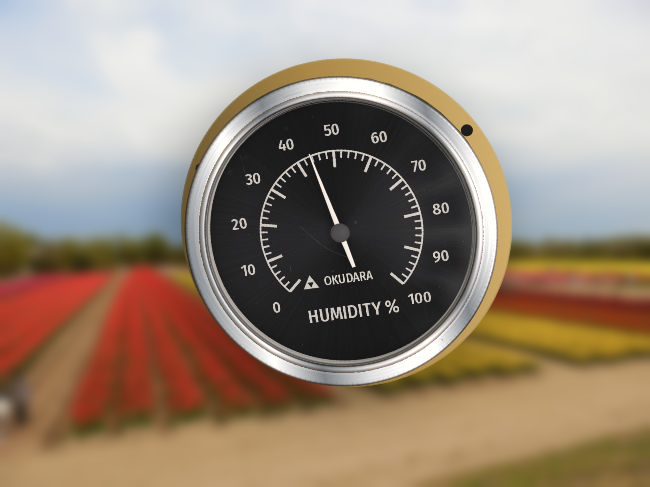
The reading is 44 %
